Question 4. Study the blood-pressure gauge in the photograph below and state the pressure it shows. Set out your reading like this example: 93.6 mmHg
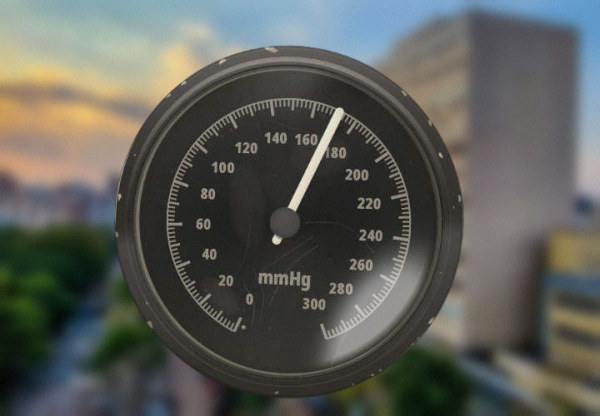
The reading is 172 mmHg
